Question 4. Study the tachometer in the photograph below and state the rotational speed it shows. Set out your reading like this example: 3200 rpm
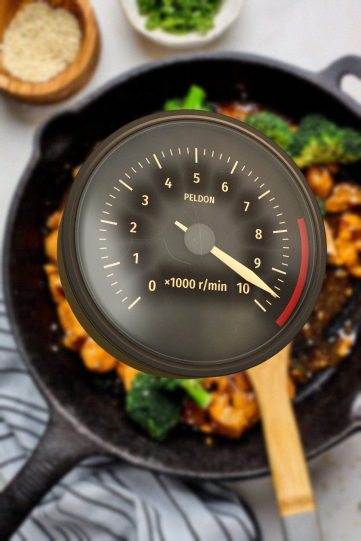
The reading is 9600 rpm
